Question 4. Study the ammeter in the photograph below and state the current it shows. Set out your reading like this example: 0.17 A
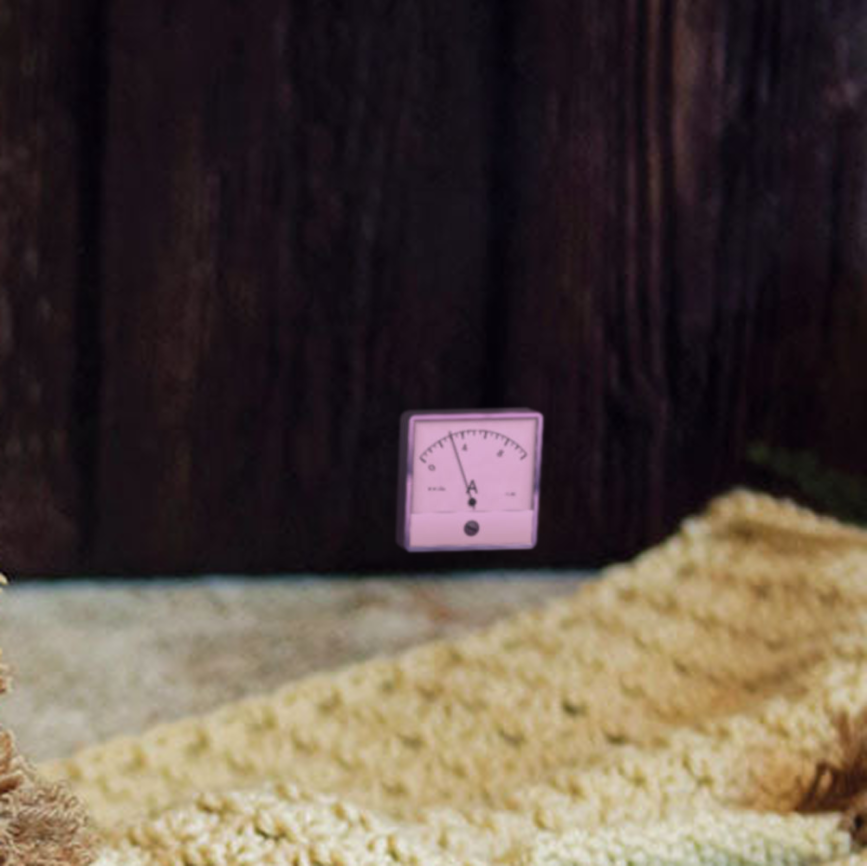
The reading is 3 A
